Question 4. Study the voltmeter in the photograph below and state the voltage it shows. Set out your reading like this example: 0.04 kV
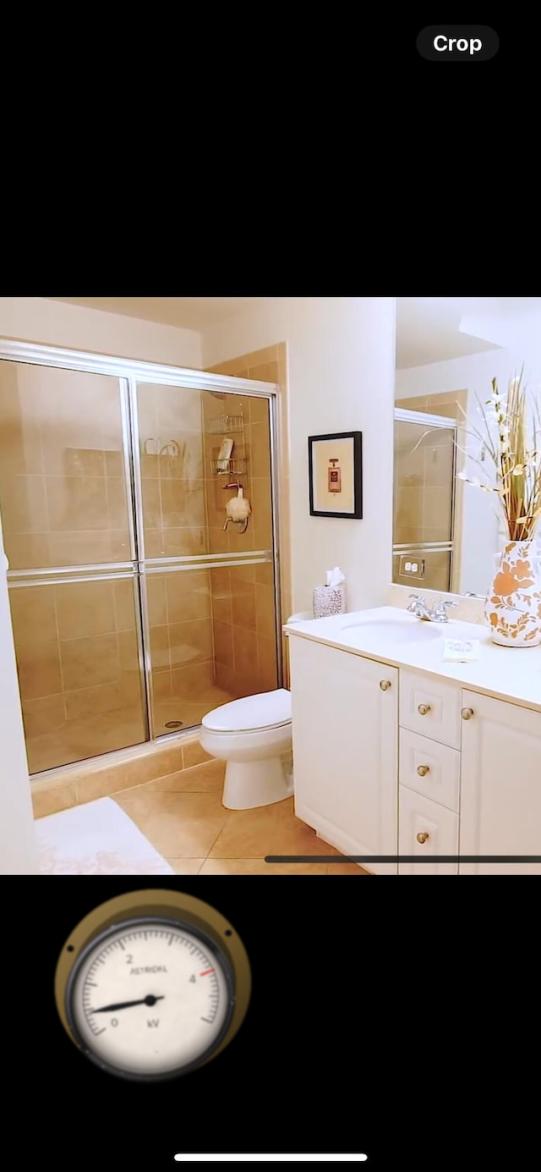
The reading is 0.5 kV
